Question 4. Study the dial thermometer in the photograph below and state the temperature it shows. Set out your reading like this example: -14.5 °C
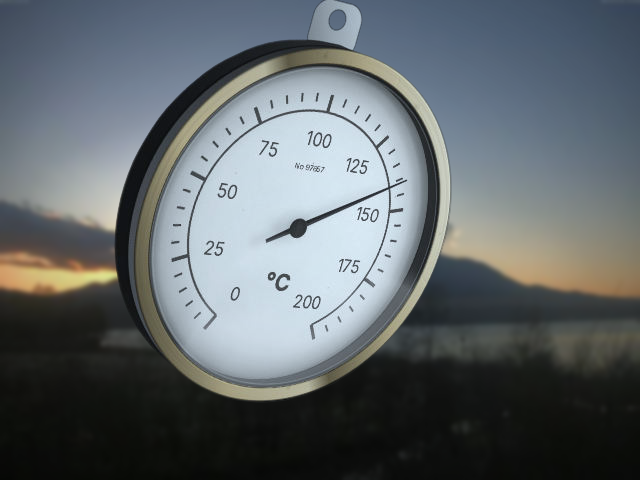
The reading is 140 °C
